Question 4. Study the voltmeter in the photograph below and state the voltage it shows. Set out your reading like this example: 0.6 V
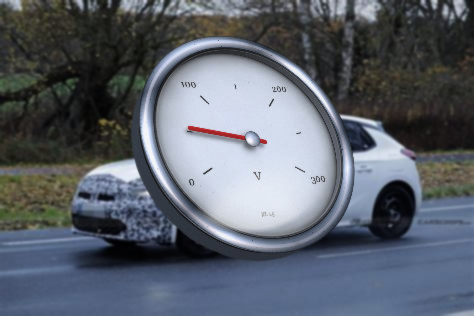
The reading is 50 V
